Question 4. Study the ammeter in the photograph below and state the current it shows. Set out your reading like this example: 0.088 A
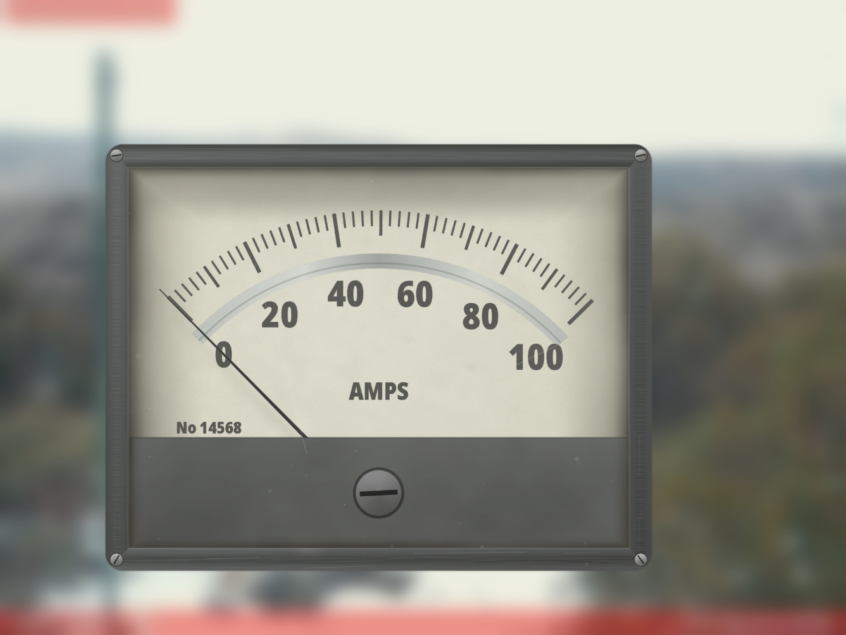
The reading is 0 A
